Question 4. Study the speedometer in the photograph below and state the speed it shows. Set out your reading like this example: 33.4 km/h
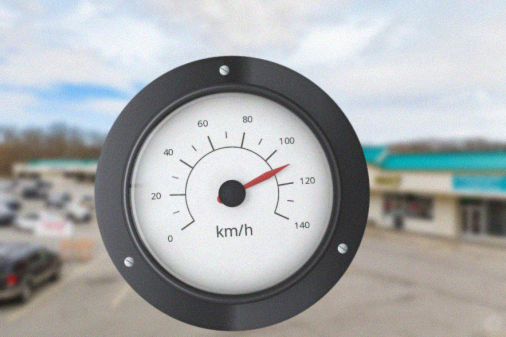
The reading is 110 km/h
